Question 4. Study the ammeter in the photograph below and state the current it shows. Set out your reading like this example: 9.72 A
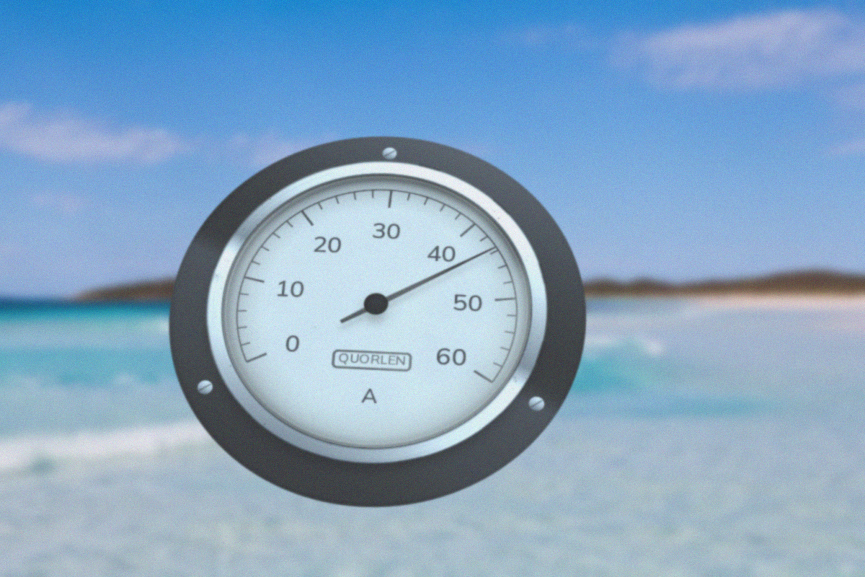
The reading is 44 A
